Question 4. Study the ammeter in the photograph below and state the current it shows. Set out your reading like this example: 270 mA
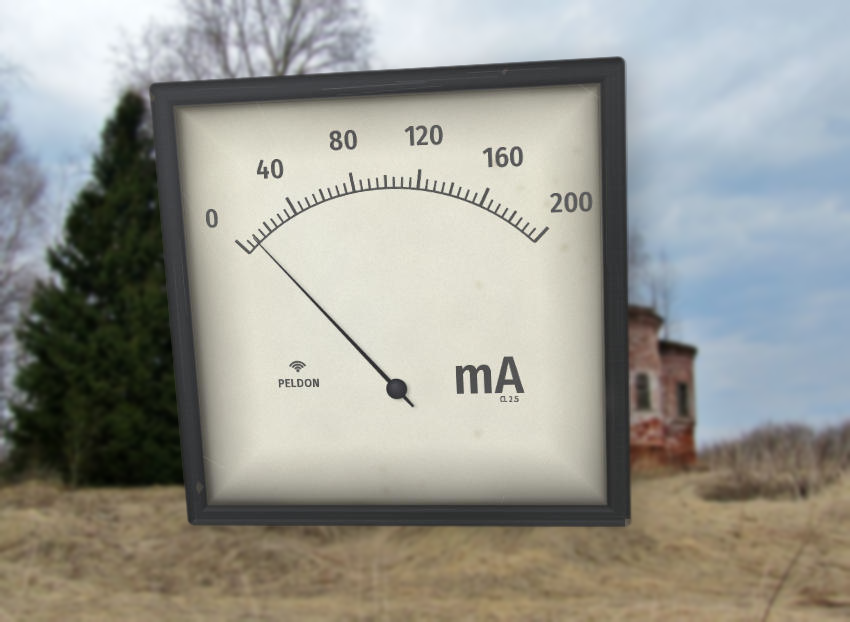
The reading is 10 mA
